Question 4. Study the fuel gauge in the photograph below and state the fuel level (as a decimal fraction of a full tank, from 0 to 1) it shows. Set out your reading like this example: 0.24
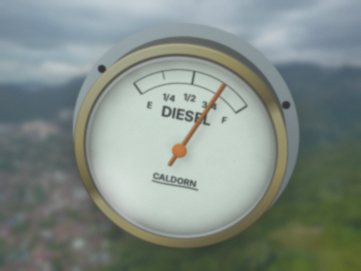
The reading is 0.75
